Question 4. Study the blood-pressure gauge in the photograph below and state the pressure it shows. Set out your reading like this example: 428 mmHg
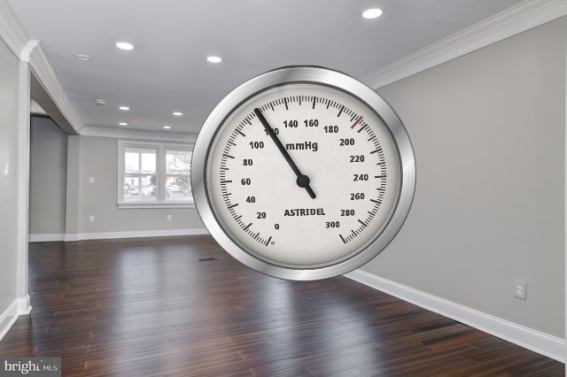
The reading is 120 mmHg
